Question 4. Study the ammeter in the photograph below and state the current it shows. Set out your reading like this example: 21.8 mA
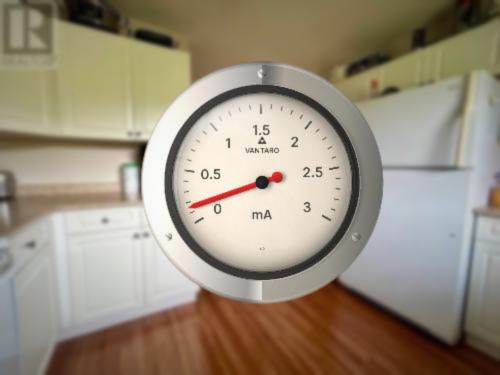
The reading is 0.15 mA
